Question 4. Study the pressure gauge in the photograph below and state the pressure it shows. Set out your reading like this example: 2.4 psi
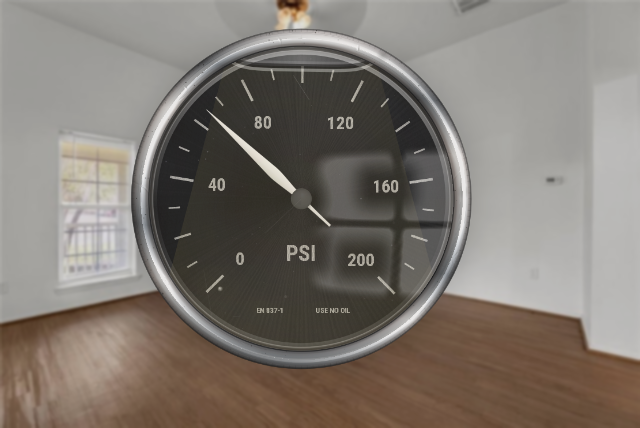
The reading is 65 psi
